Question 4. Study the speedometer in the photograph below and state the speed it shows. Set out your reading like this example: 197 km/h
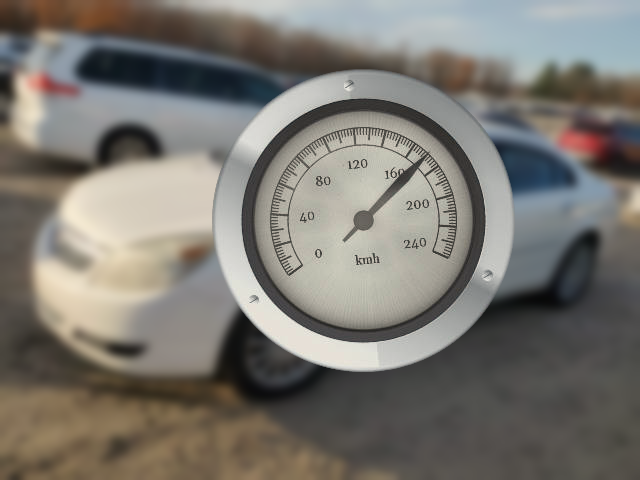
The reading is 170 km/h
